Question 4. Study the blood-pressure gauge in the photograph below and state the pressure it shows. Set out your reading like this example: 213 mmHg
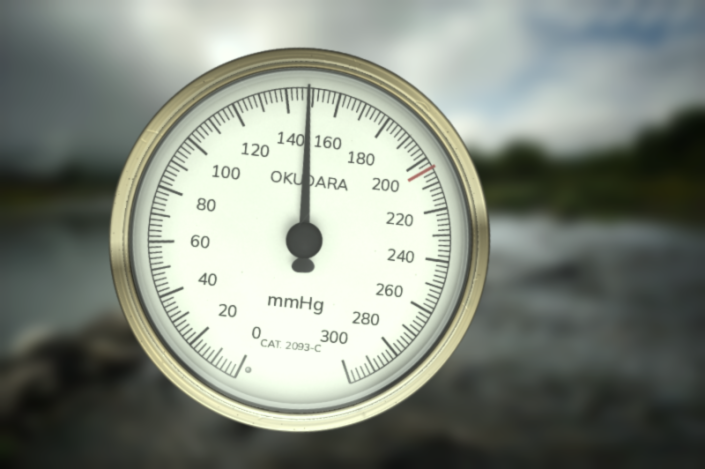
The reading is 148 mmHg
